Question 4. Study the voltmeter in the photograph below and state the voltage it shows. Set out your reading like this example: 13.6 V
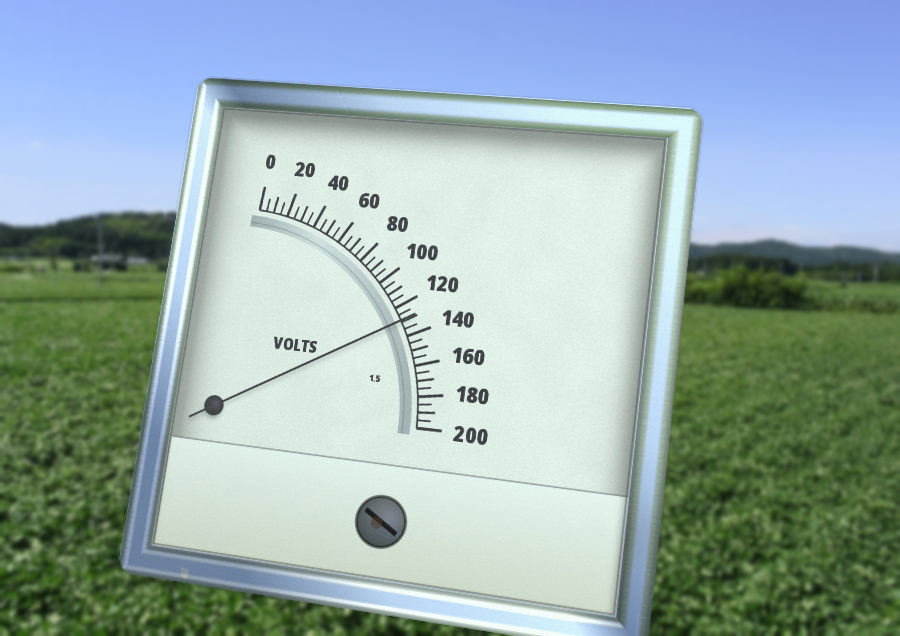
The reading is 130 V
